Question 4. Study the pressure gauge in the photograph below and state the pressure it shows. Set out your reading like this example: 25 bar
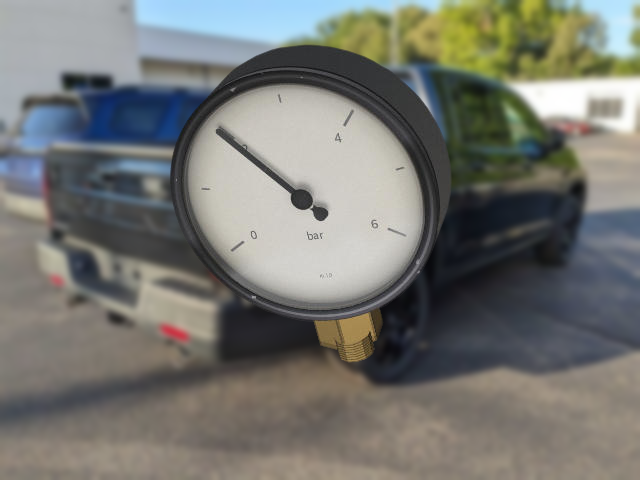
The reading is 2 bar
